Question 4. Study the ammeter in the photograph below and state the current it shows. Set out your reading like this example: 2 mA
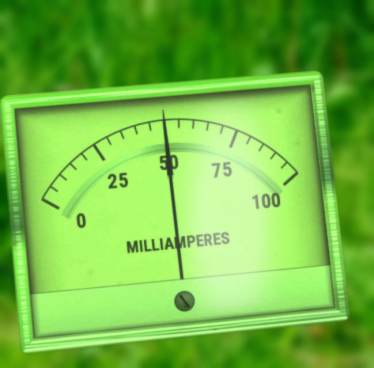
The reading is 50 mA
